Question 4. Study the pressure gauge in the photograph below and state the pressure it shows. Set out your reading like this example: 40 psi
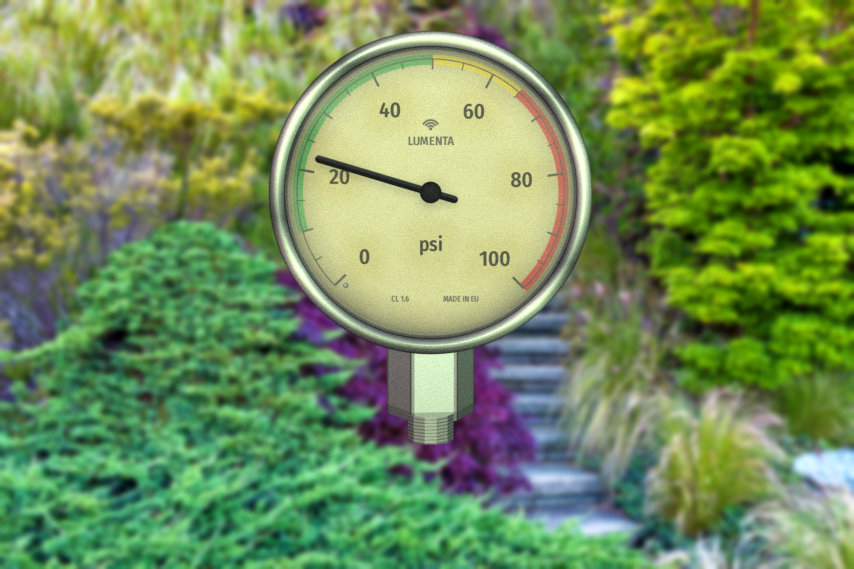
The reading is 22.5 psi
